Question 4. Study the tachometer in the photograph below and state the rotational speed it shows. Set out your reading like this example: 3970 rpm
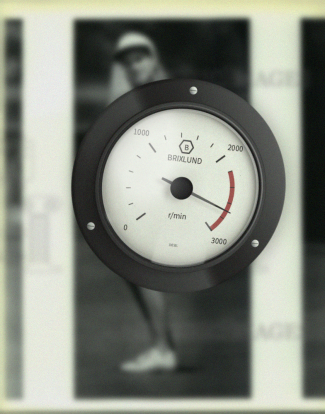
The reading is 2700 rpm
